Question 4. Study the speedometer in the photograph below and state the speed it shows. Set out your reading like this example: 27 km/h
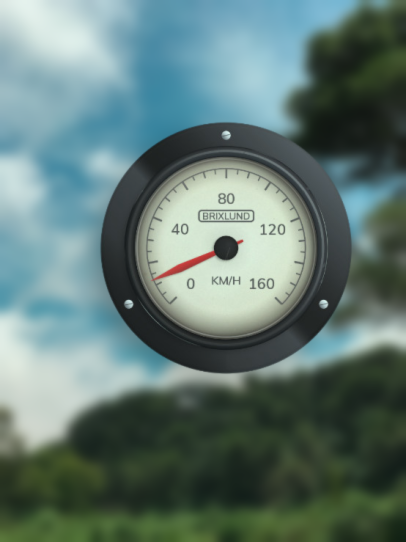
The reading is 12.5 km/h
